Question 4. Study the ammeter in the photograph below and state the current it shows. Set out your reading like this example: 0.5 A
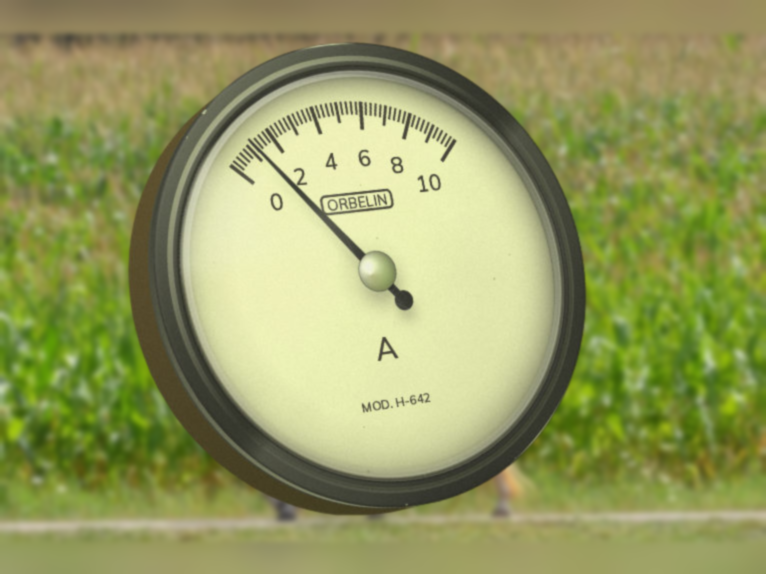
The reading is 1 A
